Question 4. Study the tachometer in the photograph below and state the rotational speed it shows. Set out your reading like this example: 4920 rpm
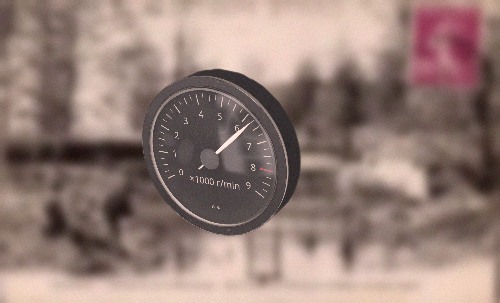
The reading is 6250 rpm
